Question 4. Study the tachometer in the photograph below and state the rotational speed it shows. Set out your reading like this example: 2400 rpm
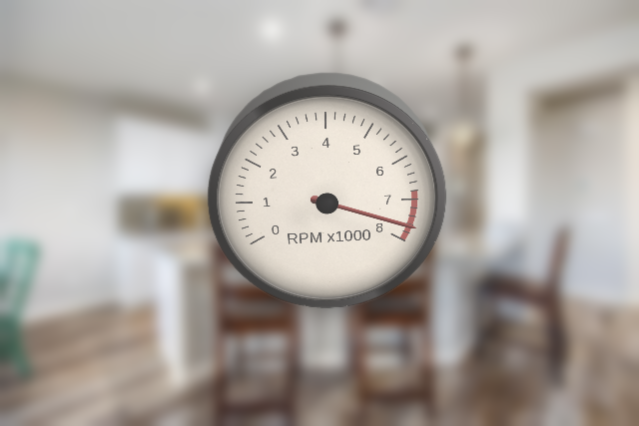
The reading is 7600 rpm
